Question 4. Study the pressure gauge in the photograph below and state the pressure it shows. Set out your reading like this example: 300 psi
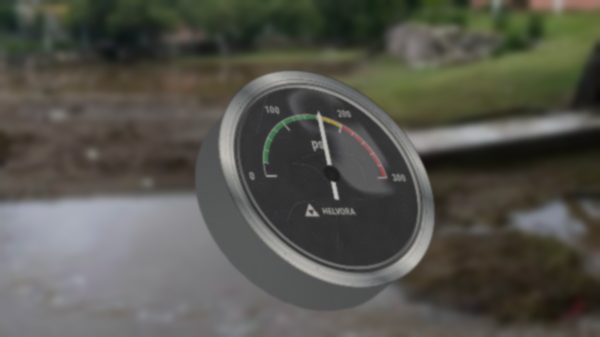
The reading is 160 psi
